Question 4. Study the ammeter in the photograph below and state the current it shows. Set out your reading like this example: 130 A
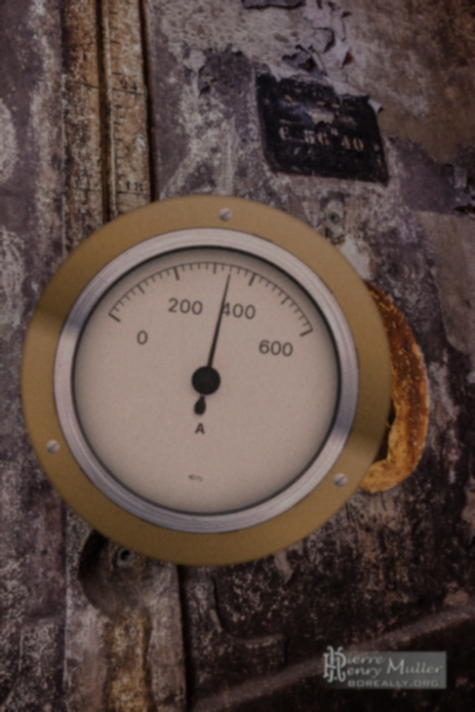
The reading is 340 A
